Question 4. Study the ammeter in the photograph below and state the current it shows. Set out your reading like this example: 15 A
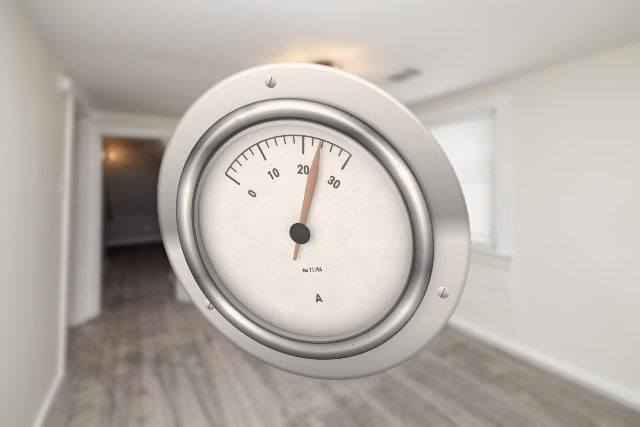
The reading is 24 A
